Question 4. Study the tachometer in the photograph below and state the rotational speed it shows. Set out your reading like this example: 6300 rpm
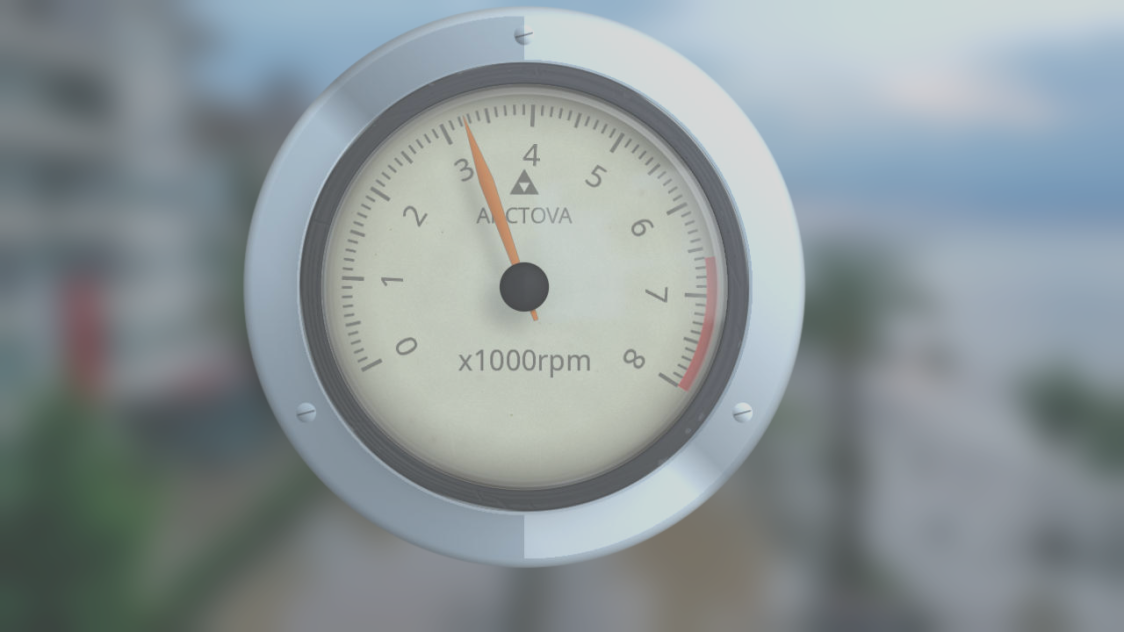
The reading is 3250 rpm
